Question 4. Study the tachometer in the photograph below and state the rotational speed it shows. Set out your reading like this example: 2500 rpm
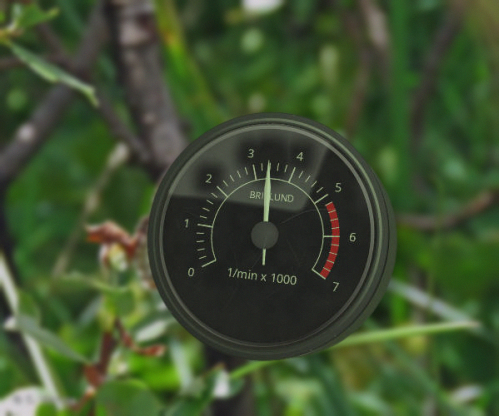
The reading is 3400 rpm
